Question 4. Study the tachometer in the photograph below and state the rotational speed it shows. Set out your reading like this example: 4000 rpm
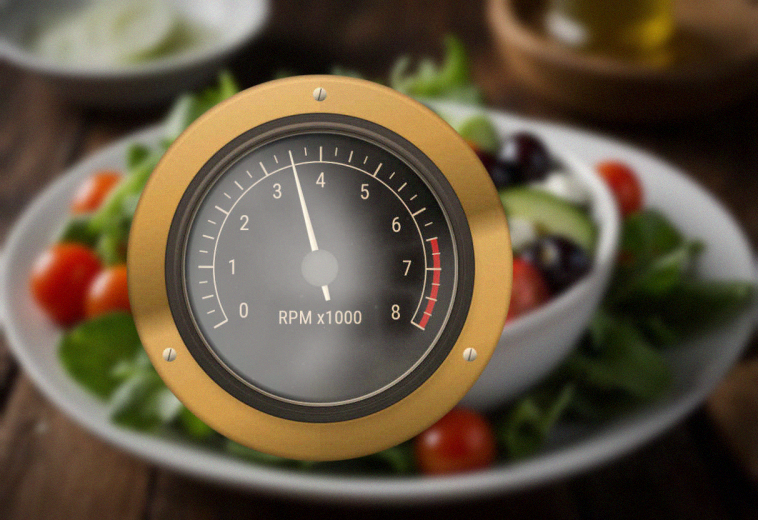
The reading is 3500 rpm
